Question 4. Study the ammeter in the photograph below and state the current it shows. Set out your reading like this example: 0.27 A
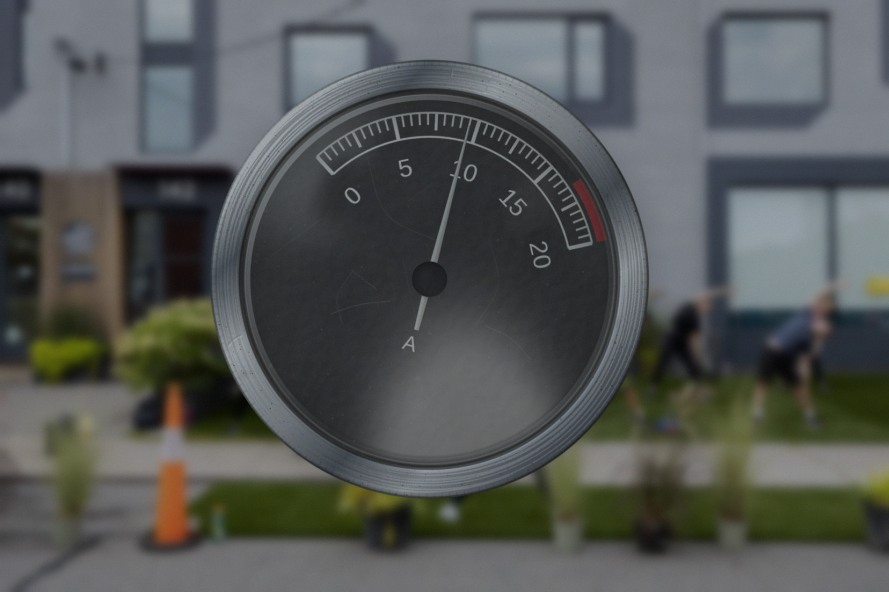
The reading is 9.5 A
